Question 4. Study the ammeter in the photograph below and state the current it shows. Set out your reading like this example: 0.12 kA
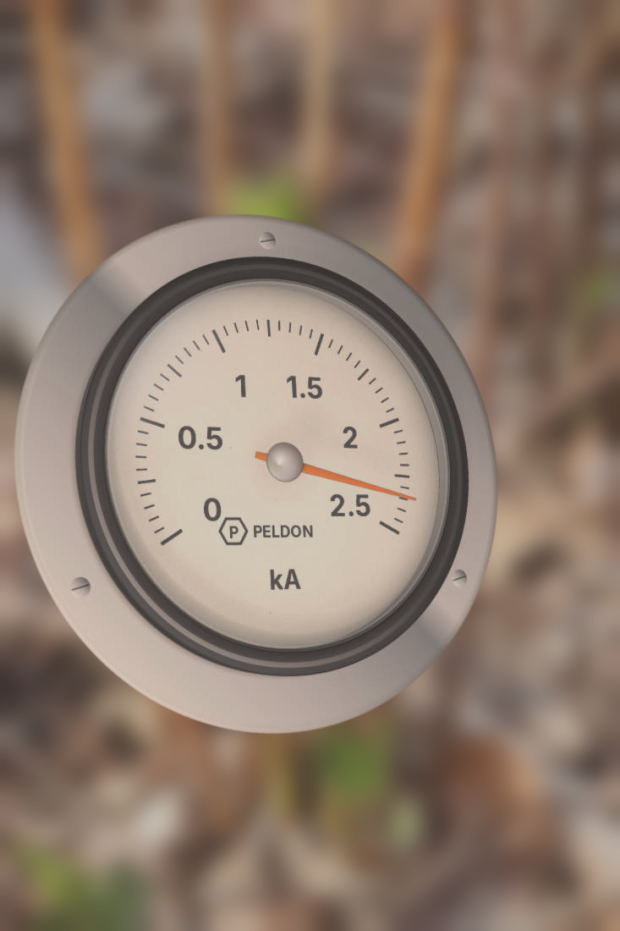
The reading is 2.35 kA
